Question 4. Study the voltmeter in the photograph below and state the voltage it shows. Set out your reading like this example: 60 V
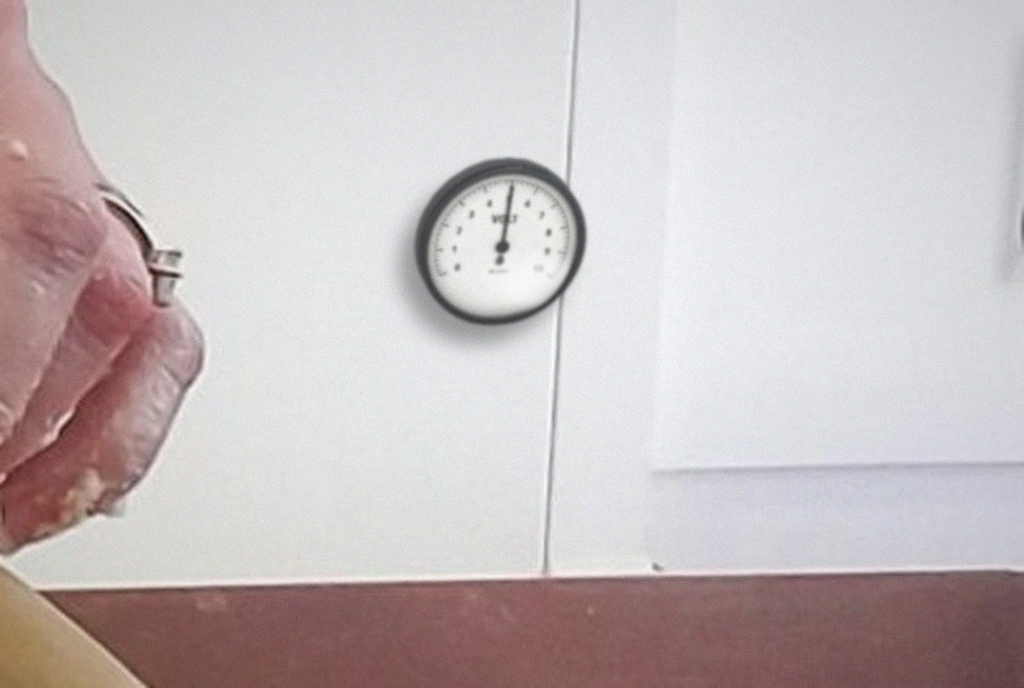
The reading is 5 V
